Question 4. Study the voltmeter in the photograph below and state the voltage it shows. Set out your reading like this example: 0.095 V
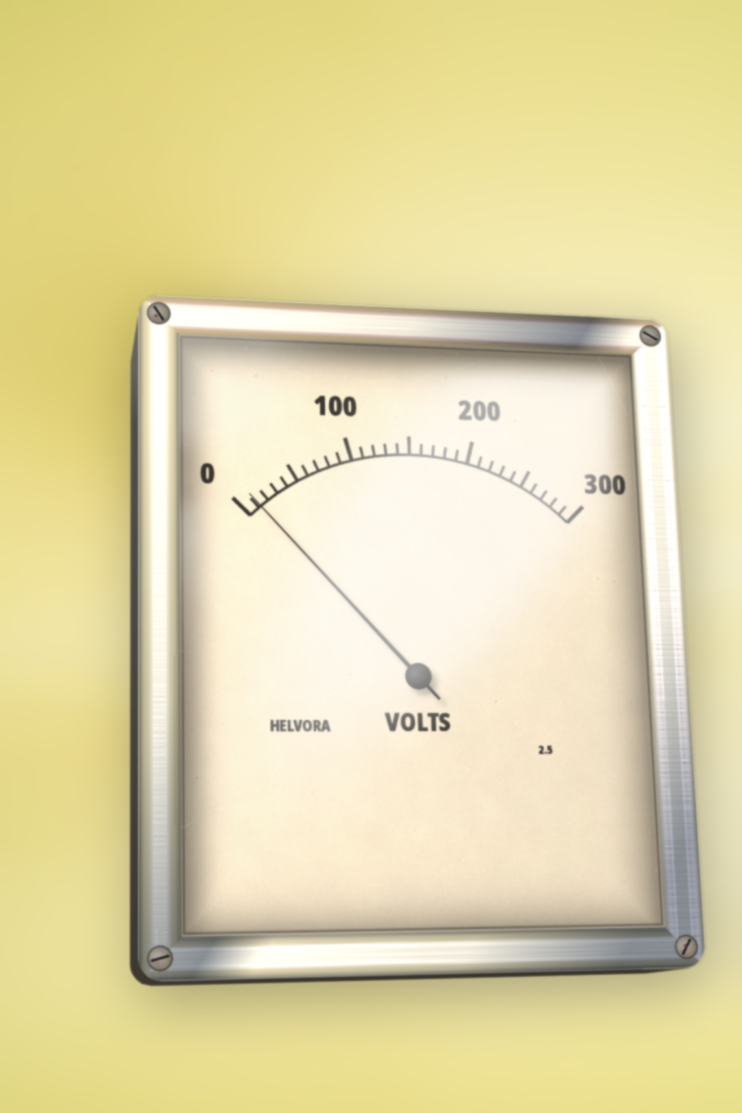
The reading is 10 V
